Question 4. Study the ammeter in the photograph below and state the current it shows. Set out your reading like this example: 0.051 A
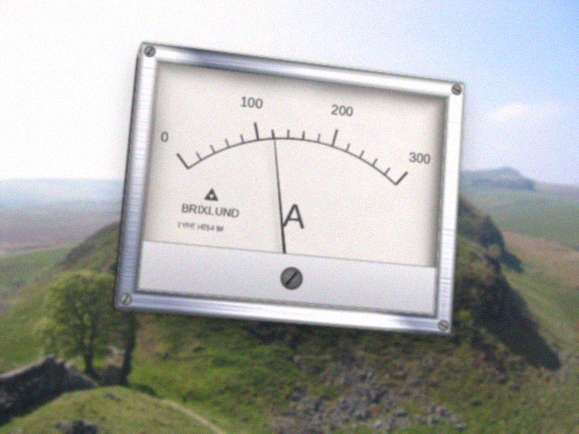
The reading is 120 A
